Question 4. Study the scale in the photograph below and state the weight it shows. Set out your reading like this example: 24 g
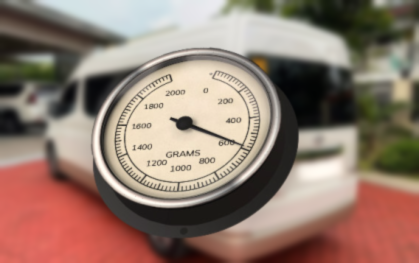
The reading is 600 g
